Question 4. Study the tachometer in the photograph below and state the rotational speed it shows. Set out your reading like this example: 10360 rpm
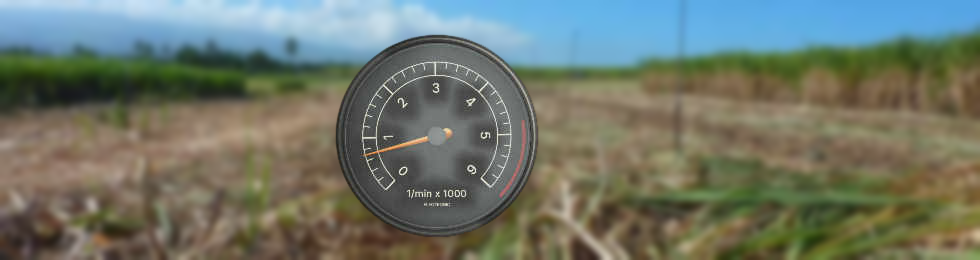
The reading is 700 rpm
